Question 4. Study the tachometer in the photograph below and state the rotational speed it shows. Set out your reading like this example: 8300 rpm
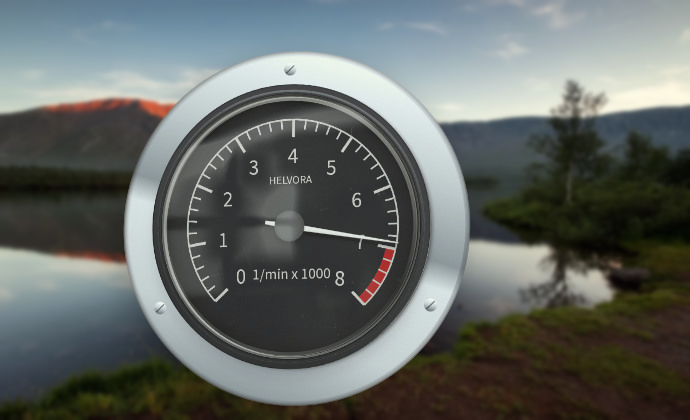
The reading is 6900 rpm
